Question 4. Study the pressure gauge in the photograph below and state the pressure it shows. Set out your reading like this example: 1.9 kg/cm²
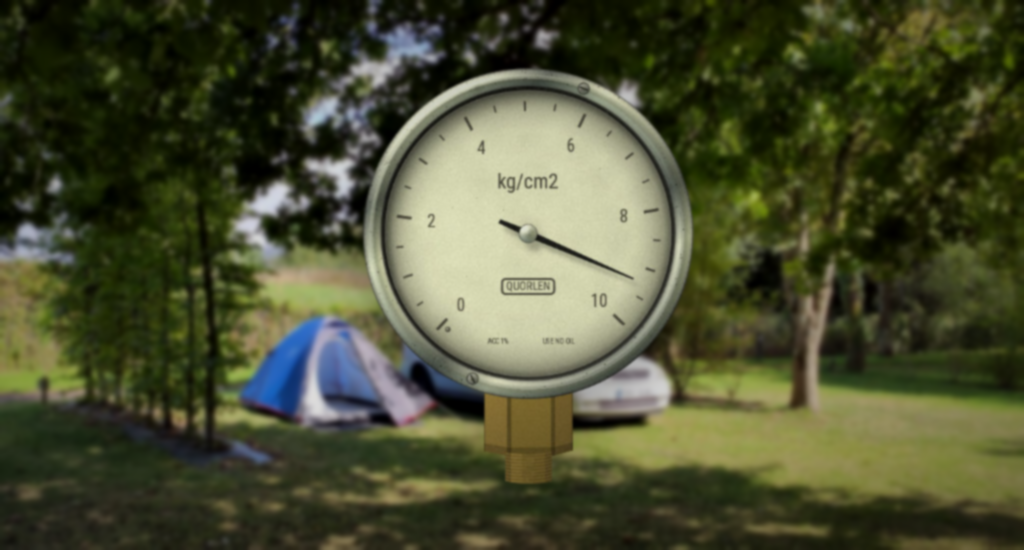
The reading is 9.25 kg/cm²
